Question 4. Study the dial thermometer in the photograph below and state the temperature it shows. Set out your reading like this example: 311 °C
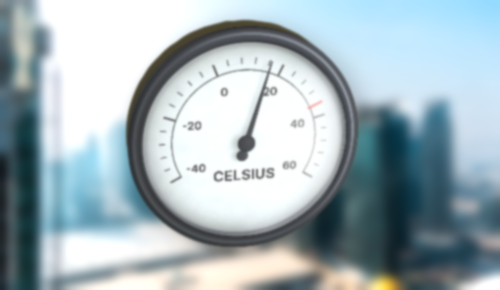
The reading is 16 °C
